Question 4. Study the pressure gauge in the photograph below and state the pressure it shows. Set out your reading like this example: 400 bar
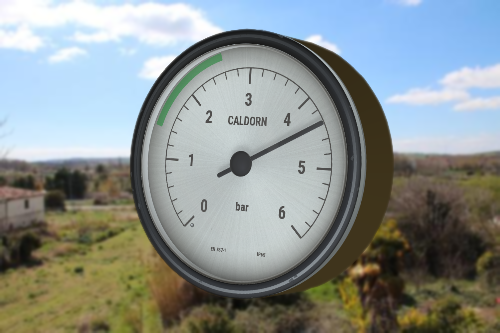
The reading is 4.4 bar
